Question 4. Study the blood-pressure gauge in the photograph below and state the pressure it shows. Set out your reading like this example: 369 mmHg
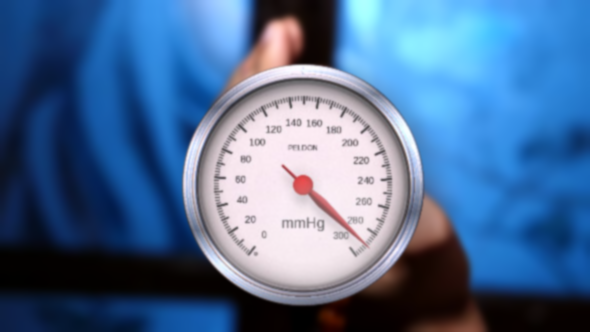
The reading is 290 mmHg
